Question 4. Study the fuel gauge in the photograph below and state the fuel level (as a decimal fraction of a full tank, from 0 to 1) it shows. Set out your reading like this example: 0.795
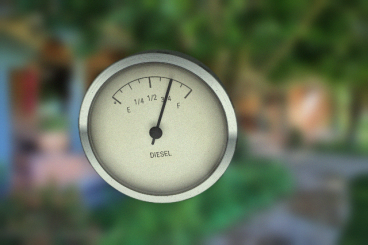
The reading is 0.75
